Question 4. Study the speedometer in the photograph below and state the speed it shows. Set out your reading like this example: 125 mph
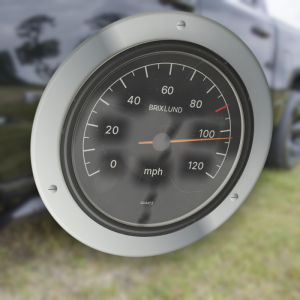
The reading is 102.5 mph
